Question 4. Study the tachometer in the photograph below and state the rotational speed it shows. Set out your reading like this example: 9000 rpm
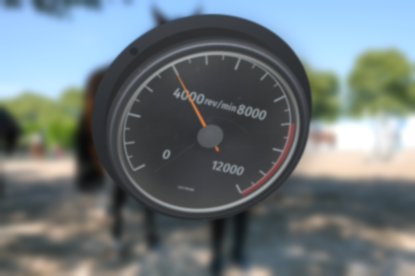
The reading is 4000 rpm
